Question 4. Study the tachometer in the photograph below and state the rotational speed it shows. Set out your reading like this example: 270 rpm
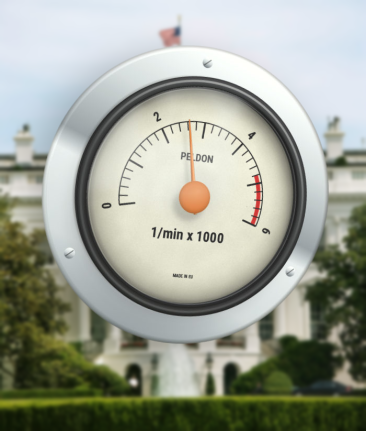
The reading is 2600 rpm
